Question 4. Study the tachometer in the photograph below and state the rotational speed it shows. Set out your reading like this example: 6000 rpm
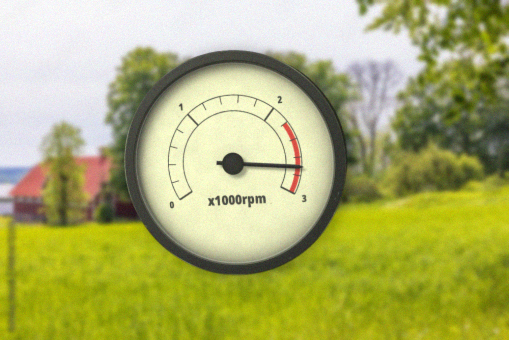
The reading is 2700 rpm
